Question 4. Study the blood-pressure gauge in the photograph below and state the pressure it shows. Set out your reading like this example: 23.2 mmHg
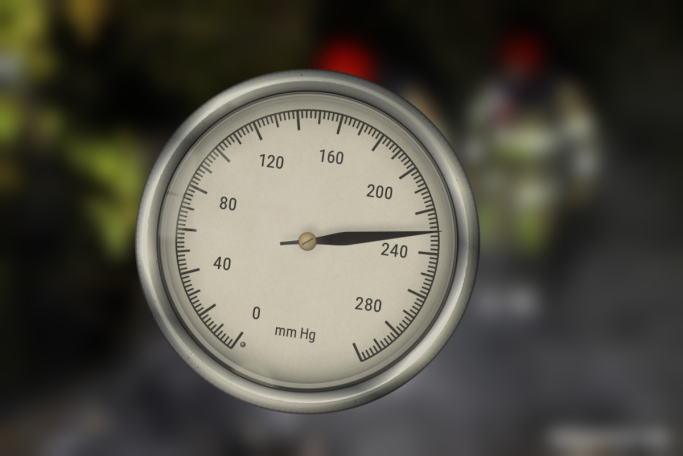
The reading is 230 mmHg
